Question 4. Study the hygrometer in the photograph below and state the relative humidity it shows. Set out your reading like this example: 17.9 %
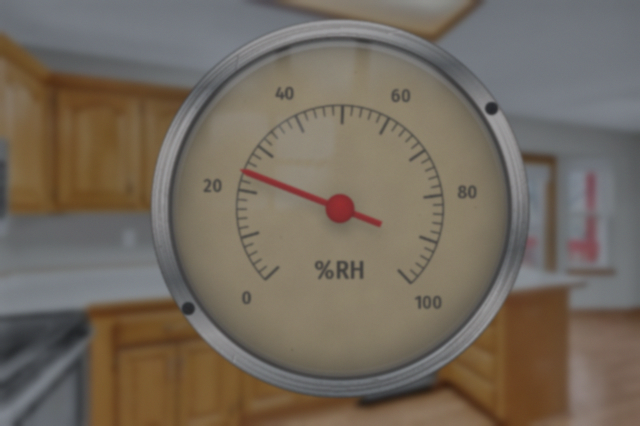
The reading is 24 %
